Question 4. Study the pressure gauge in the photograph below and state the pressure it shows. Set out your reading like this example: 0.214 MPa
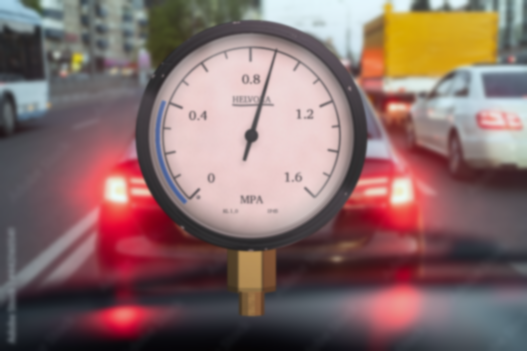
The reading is 0.9 MPa
